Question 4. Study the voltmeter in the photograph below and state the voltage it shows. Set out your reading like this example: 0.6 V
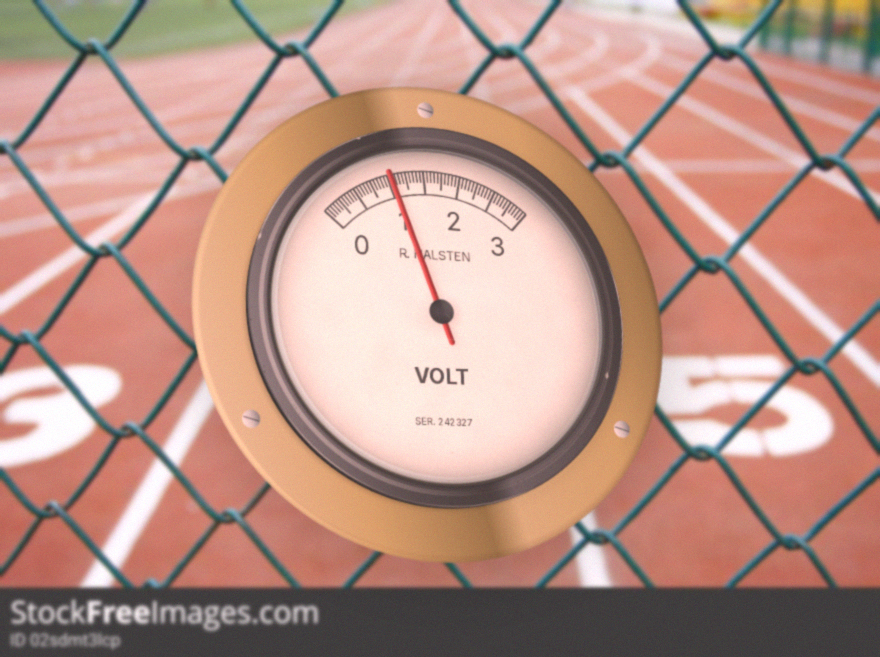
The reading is 1 V
